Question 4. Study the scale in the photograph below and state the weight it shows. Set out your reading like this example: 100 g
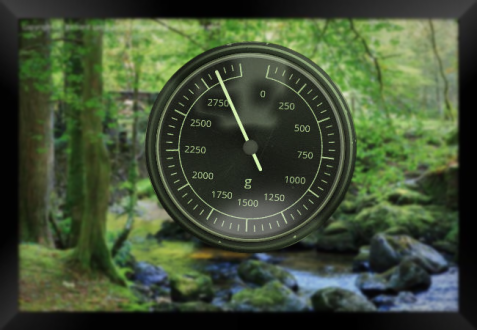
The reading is 2850 g
